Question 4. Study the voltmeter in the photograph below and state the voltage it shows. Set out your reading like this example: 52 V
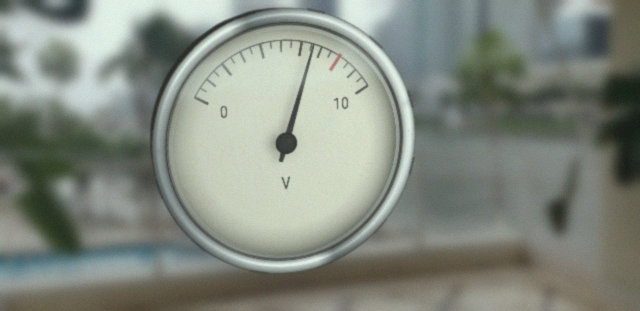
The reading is 6.5 V
